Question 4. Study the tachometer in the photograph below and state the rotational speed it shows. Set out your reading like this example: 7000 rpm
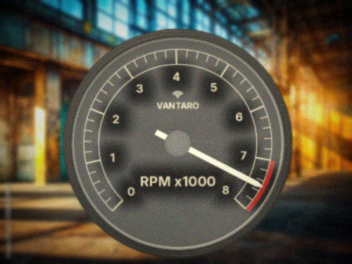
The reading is 7500 rpm
